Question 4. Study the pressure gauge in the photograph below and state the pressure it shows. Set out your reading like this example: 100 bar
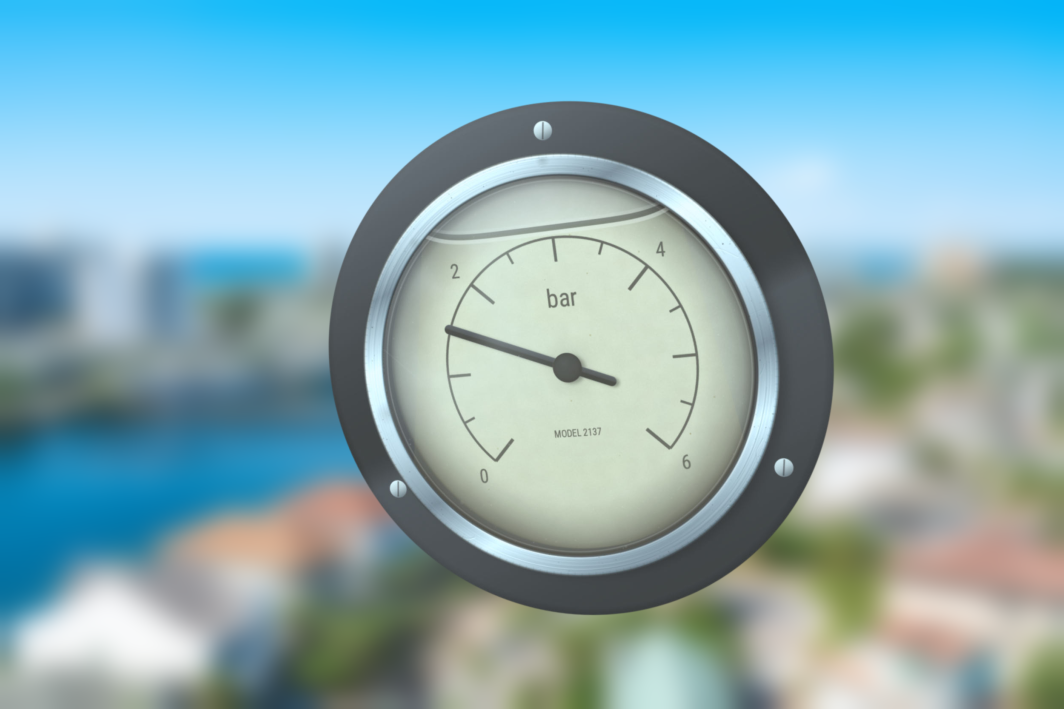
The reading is 1.5 bar
